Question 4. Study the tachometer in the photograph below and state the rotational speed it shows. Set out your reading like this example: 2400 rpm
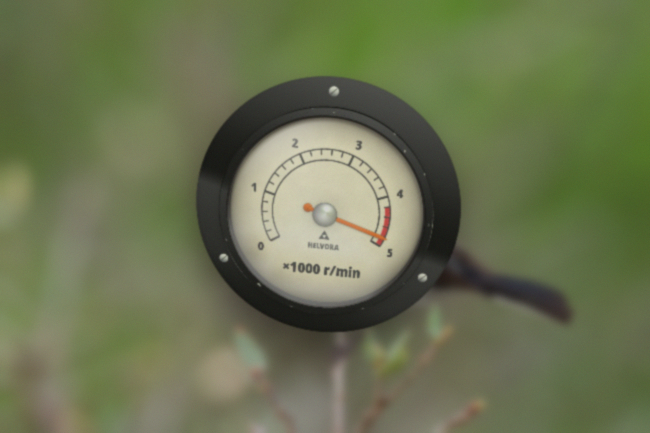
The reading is 4800 rpm
